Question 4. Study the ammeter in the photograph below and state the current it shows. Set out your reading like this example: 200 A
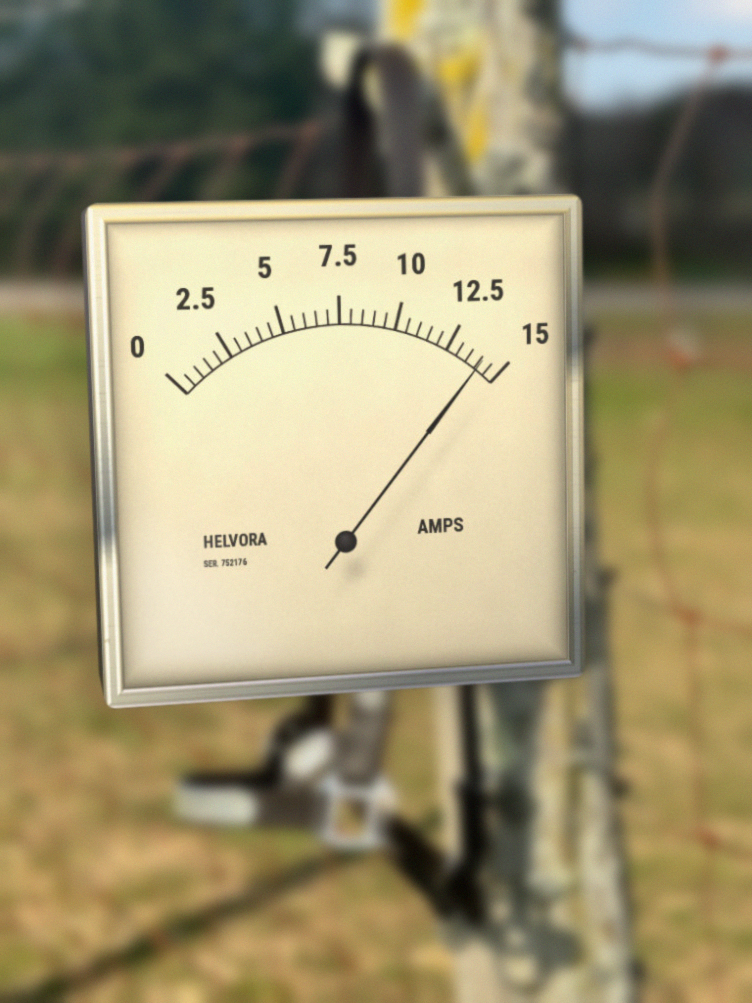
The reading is 14 A
